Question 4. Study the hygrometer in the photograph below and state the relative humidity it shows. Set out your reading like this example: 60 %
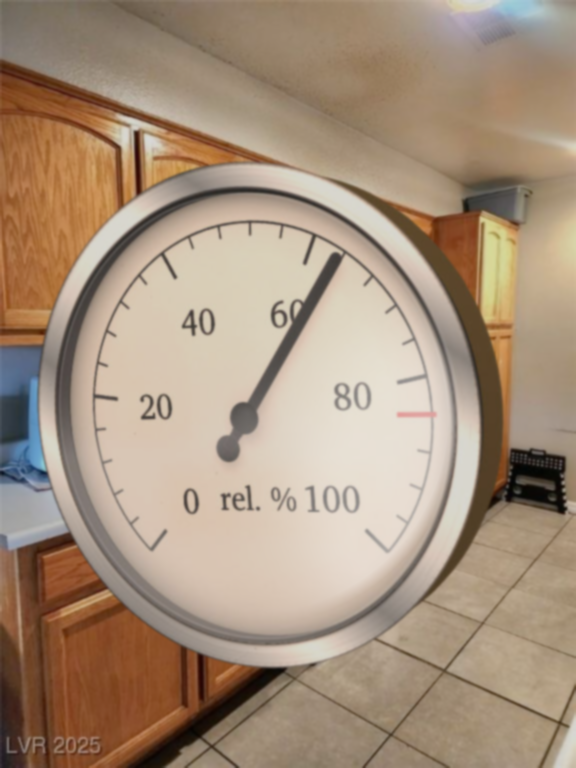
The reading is 64 %
